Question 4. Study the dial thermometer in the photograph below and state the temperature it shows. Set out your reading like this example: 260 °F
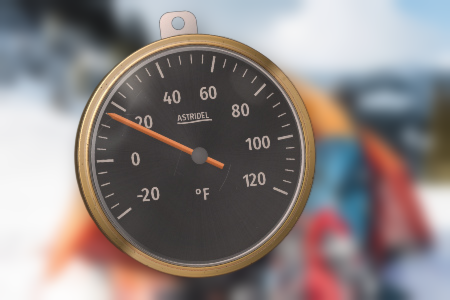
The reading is 16 °F
